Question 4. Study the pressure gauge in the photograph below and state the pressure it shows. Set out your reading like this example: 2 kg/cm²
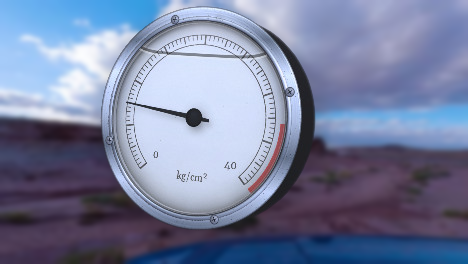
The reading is 7.5 kg/cm²
